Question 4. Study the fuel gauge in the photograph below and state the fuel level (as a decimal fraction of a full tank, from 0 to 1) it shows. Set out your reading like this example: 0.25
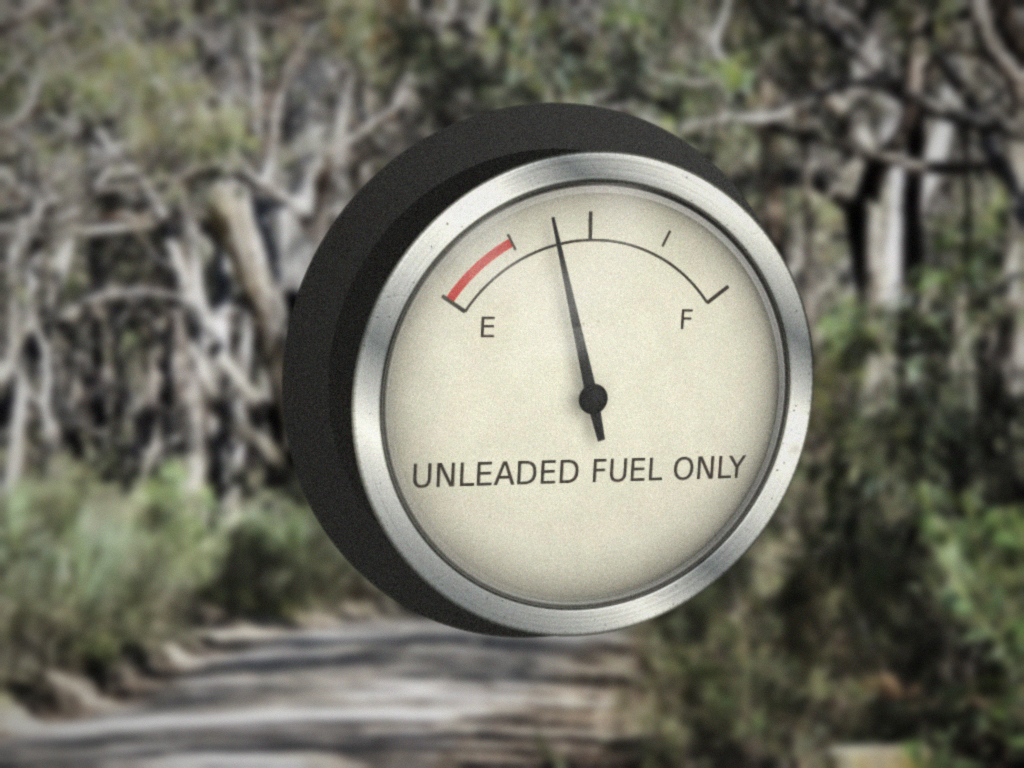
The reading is 0.375
